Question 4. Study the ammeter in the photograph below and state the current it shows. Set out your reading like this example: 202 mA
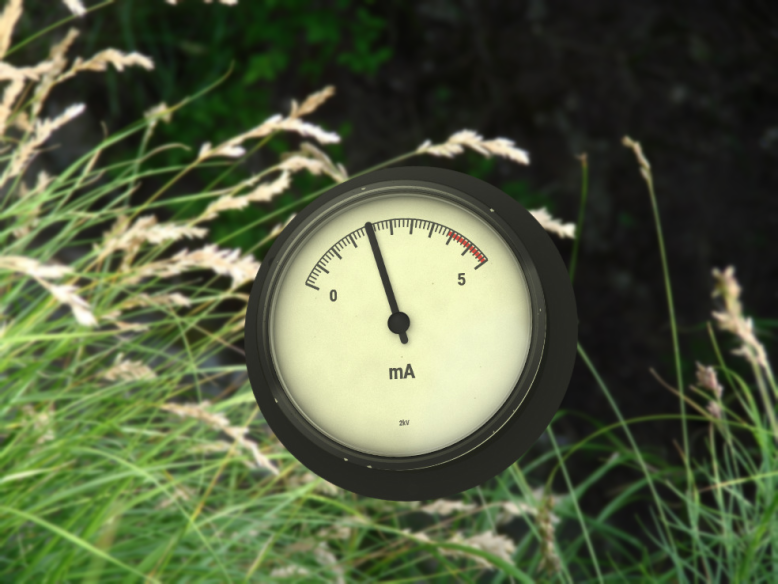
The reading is 2 mA
